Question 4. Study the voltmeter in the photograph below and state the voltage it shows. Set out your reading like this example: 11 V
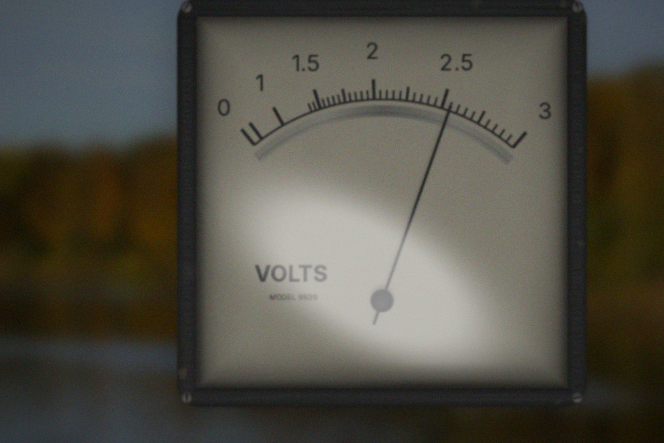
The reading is 2.55 V
